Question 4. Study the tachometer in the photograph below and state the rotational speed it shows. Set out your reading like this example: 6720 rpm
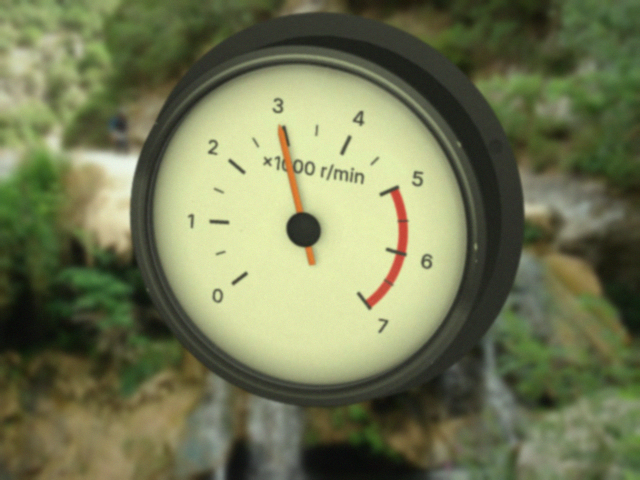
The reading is 3000 rpm
